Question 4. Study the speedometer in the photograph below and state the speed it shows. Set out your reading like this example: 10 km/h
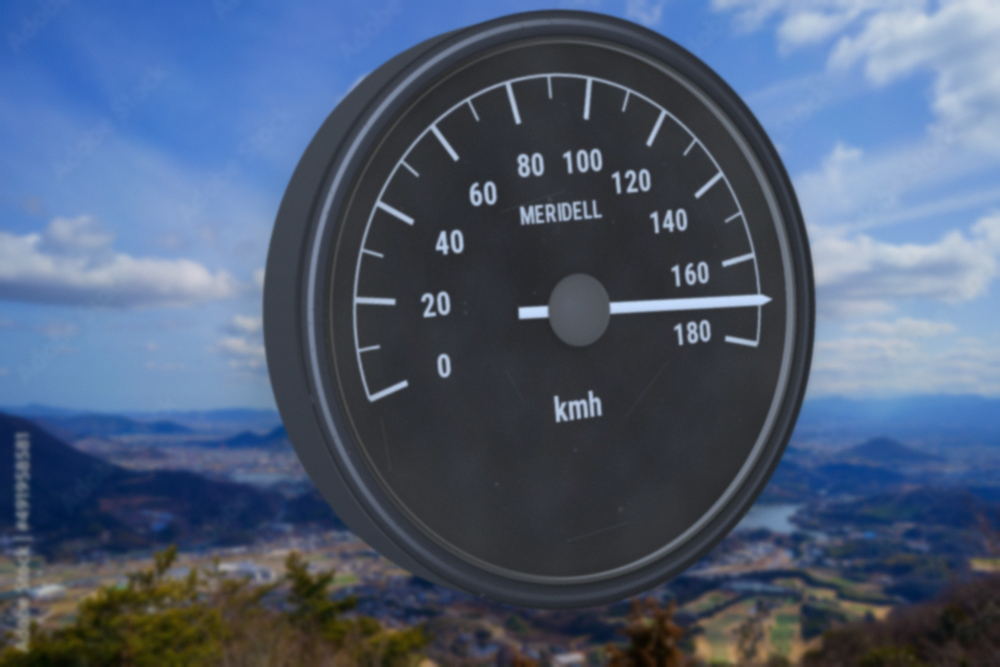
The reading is 170 km/h
